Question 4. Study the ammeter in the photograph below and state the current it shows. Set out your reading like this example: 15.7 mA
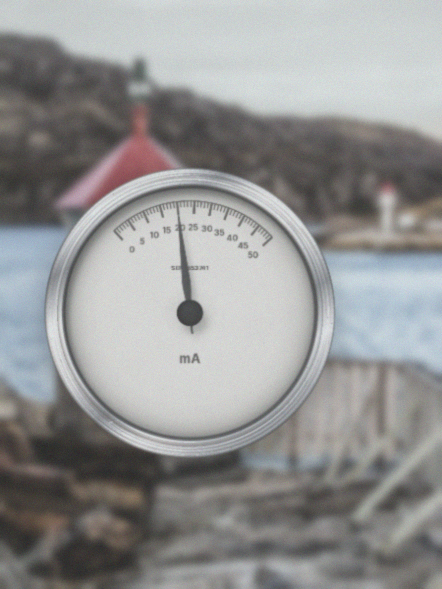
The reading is 20 mA
